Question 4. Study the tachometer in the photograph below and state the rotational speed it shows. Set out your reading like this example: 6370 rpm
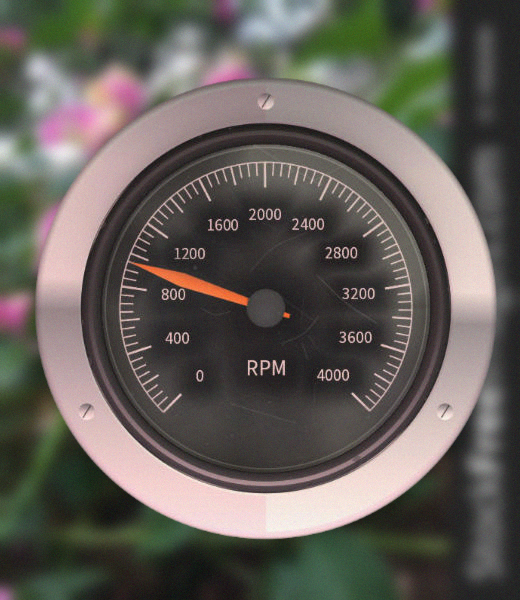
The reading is 950 rpm
